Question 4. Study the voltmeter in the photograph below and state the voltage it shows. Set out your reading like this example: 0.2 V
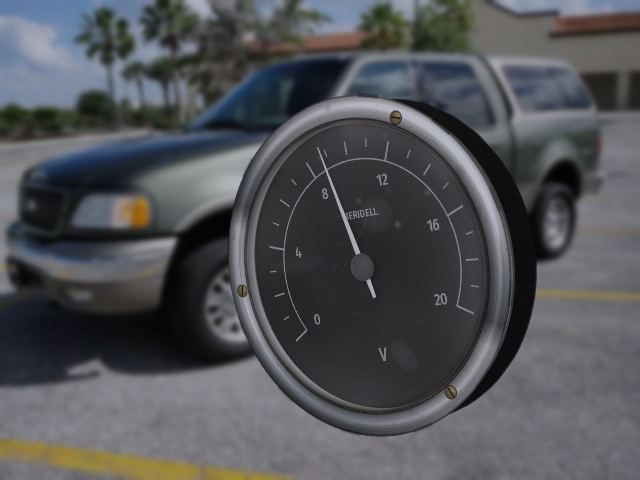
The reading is 9 V
